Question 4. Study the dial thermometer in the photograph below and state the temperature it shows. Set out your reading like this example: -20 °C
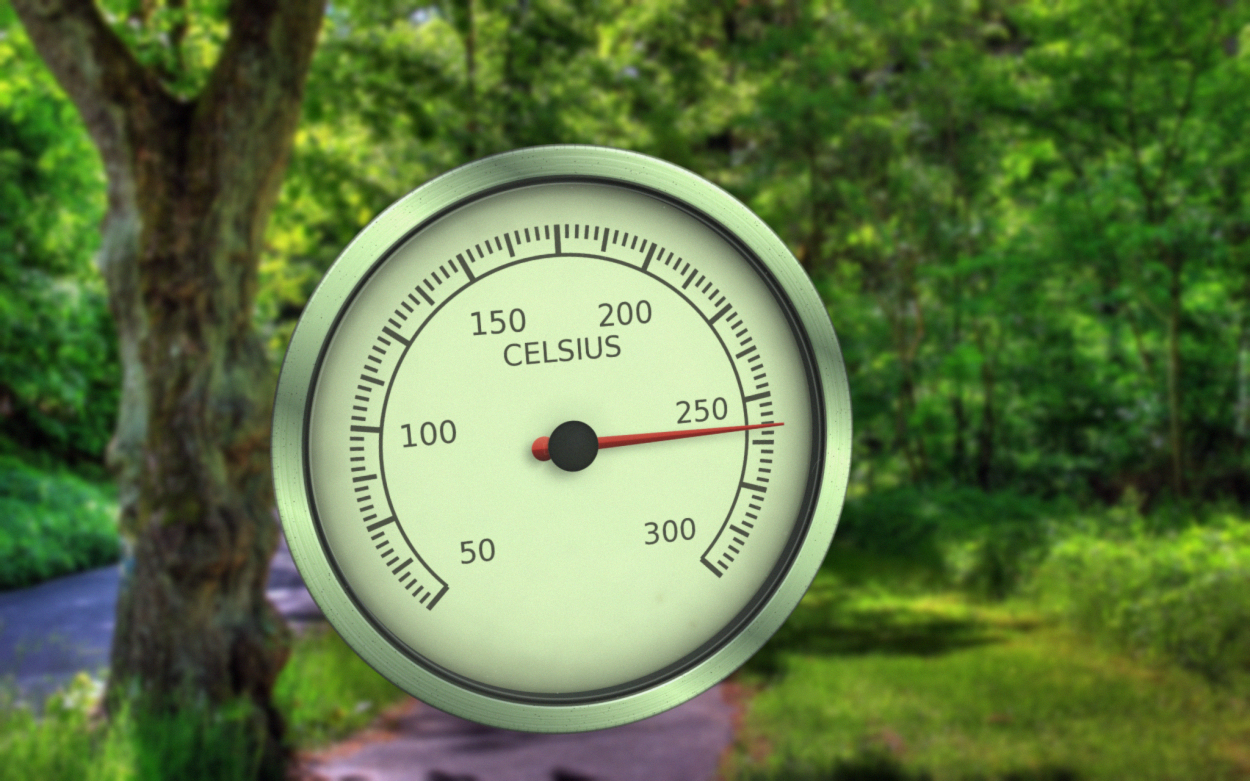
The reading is 257.5 °C
